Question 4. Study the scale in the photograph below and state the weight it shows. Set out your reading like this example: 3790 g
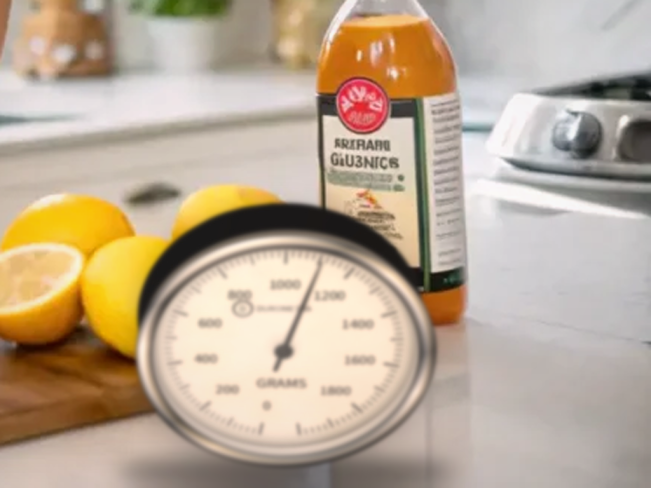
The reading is 1100 g
